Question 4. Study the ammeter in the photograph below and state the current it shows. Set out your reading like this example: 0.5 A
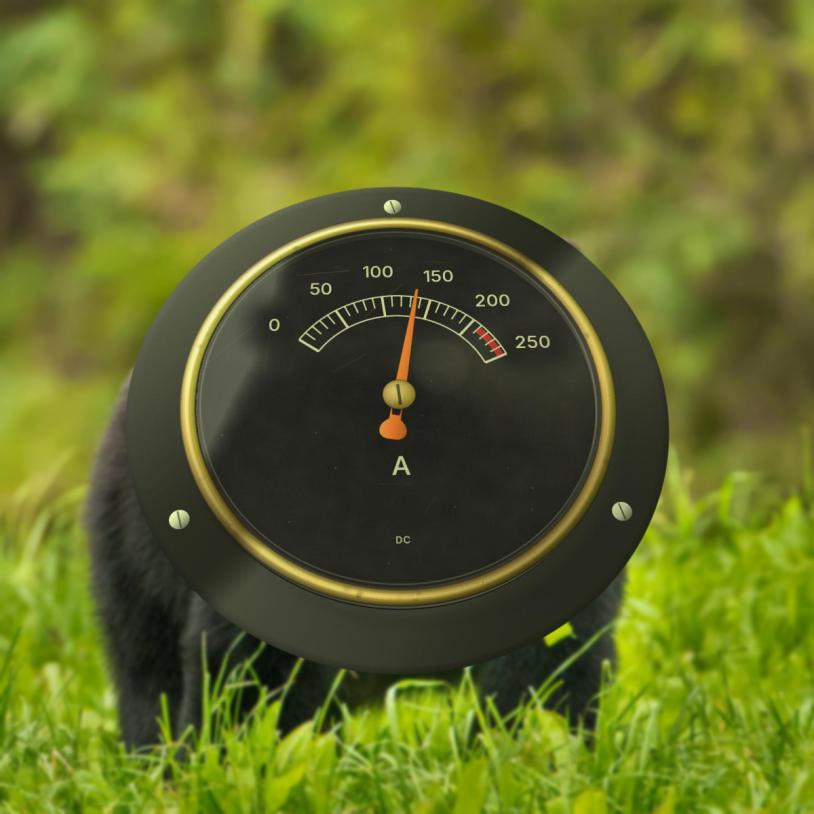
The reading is 135 A
